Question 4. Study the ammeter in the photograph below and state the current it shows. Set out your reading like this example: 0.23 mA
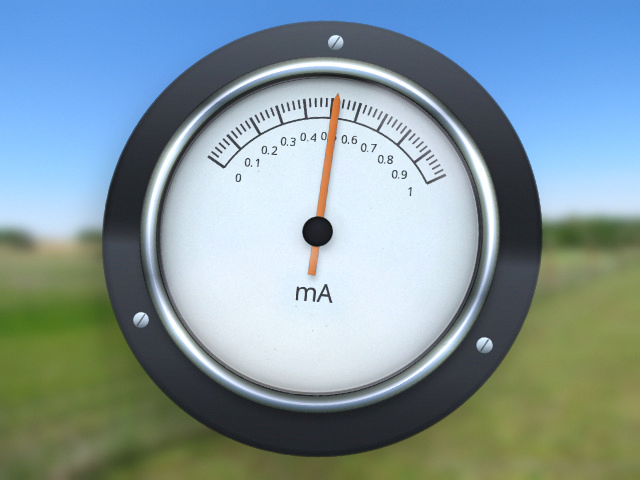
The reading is 0.52 mA
